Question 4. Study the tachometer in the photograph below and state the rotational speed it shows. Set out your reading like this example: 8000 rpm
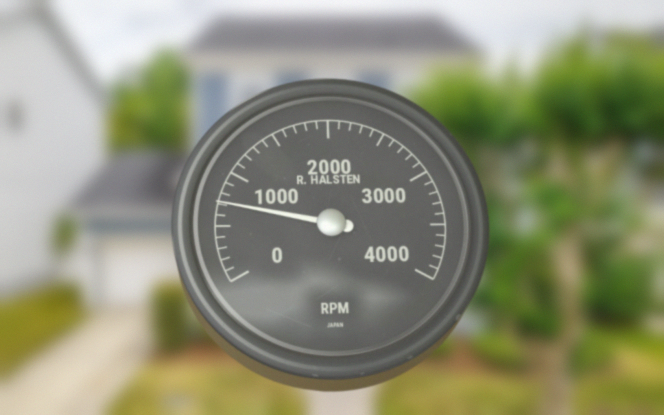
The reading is 700 rpm
